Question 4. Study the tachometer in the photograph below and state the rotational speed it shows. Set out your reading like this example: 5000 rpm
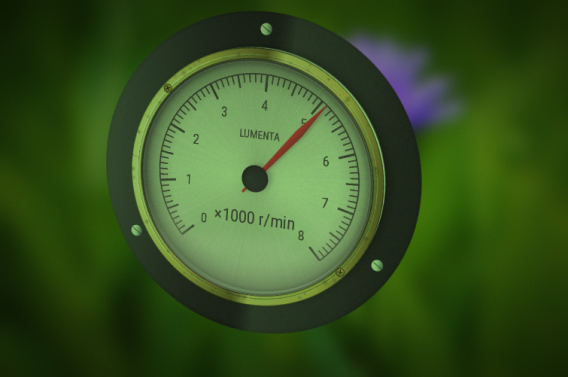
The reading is 5100 rpm
